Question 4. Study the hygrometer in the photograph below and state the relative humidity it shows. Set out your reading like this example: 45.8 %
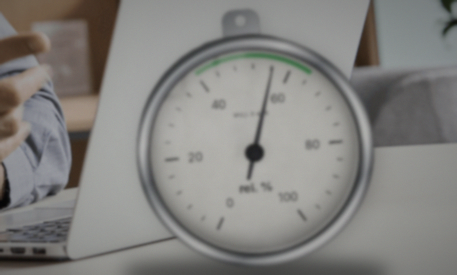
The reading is 56 %
